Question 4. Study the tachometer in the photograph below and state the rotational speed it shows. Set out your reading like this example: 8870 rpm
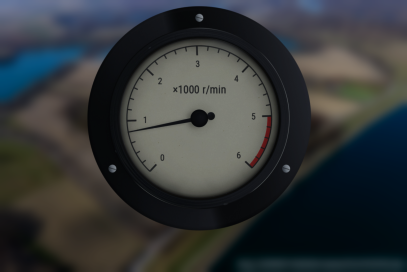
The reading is 800 rpm
